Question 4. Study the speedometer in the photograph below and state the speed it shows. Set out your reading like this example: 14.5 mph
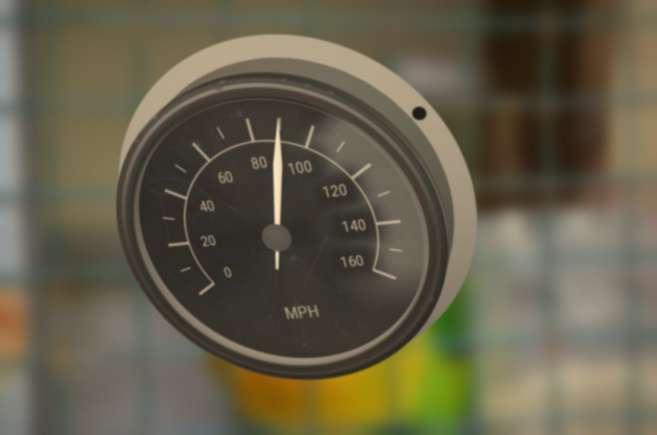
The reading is 90 mph
